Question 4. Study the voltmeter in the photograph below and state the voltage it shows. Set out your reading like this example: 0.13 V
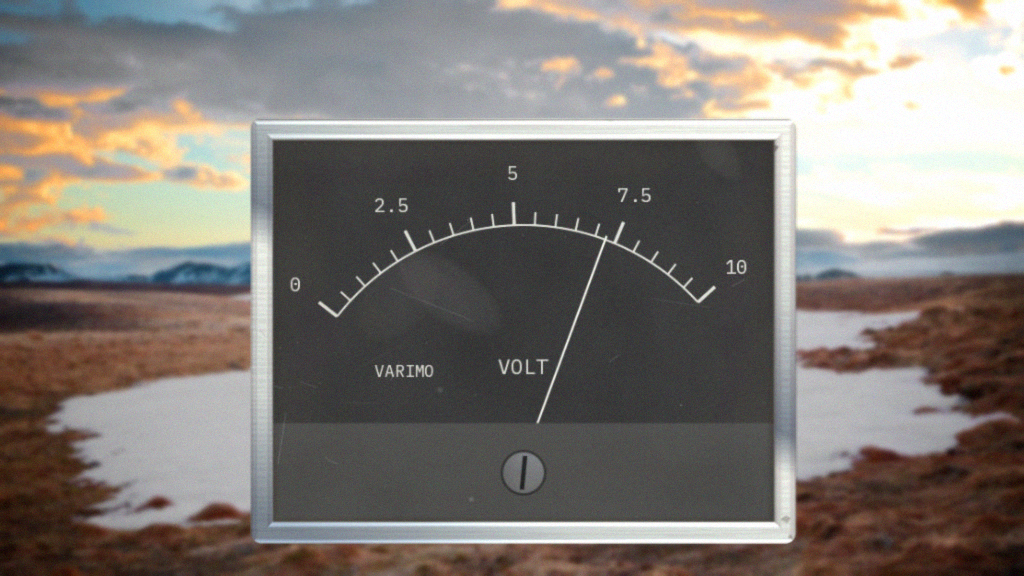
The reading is 7.25 V
